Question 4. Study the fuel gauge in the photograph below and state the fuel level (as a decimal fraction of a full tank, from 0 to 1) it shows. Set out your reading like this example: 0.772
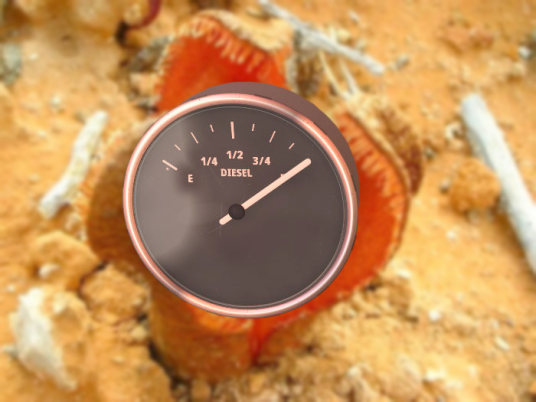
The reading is 1
